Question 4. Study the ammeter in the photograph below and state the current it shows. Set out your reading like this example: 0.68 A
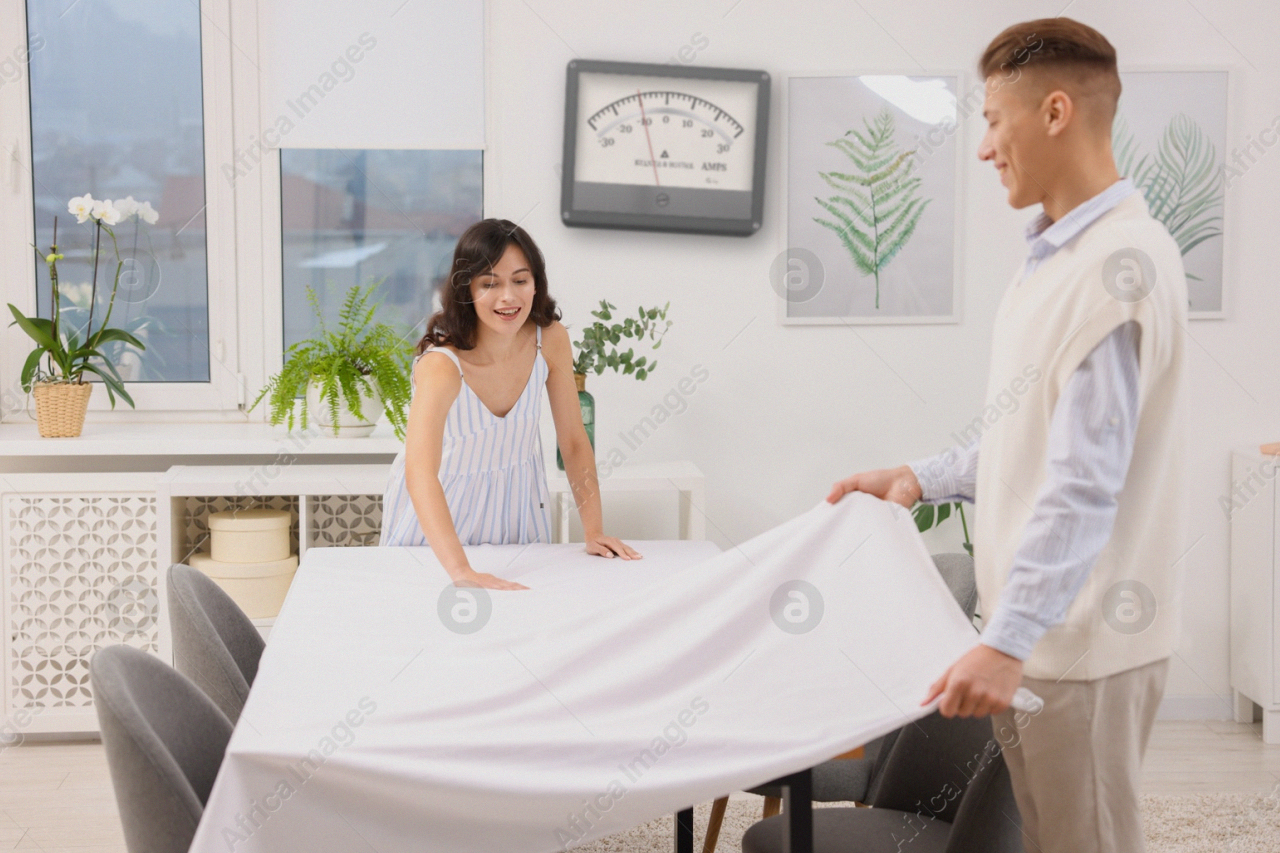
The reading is -10 A
